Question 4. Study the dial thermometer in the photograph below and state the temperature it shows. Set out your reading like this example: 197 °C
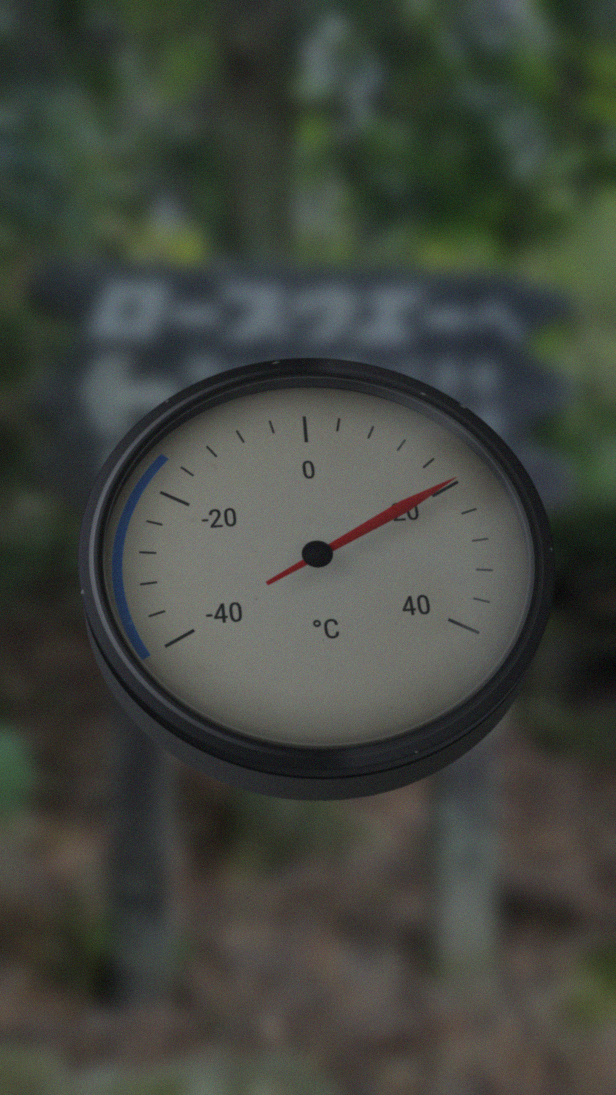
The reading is 20 °C
